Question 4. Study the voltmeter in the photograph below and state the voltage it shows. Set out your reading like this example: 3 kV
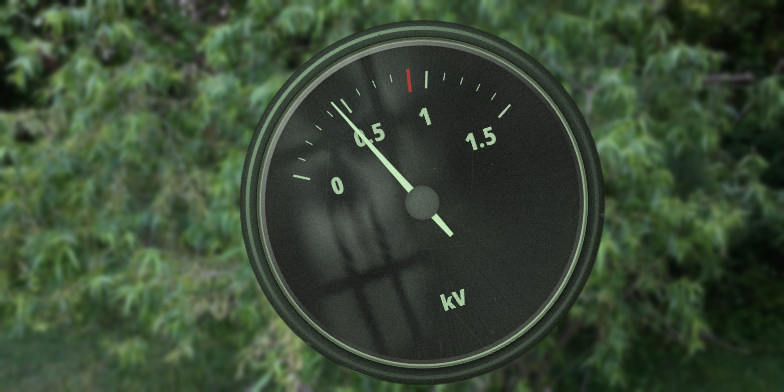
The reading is 0.45 kV
